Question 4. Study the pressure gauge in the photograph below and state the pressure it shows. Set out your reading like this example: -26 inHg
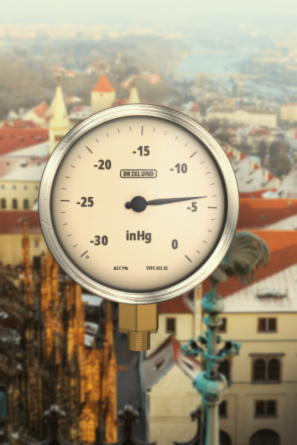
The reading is -6 inHg
